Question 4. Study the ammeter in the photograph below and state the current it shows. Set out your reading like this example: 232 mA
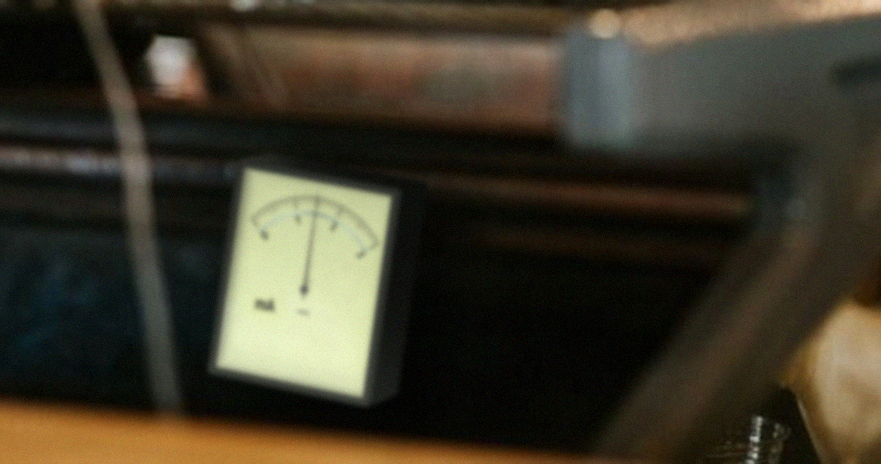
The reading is 1.5 mA
